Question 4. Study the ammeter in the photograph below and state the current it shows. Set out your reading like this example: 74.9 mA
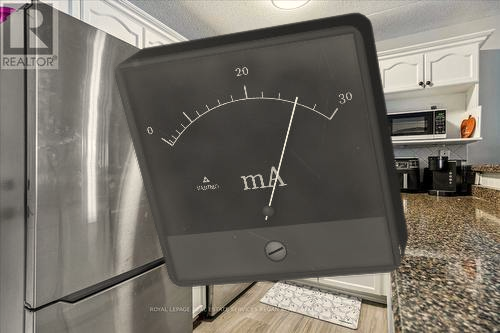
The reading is 26 mA
